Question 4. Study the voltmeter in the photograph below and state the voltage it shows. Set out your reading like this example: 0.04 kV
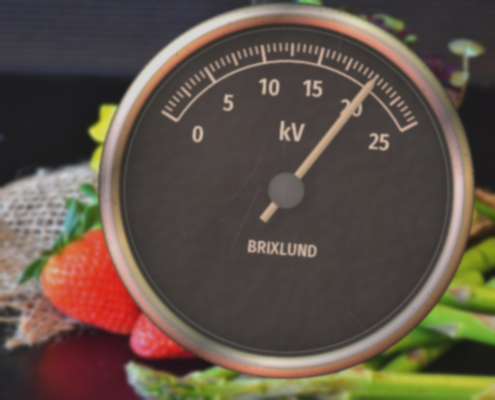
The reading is 20 kV
